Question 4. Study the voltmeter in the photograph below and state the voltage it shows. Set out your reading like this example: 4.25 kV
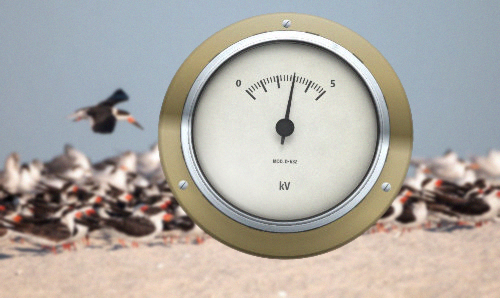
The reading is 3 kV
